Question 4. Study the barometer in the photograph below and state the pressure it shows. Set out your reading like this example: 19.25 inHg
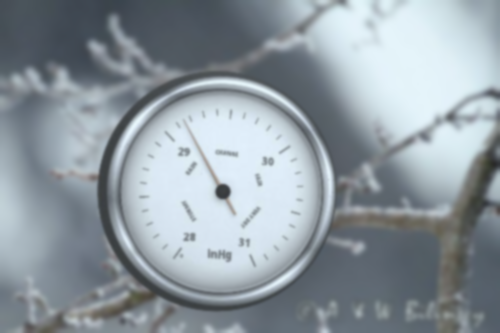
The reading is 29.15 inHg
